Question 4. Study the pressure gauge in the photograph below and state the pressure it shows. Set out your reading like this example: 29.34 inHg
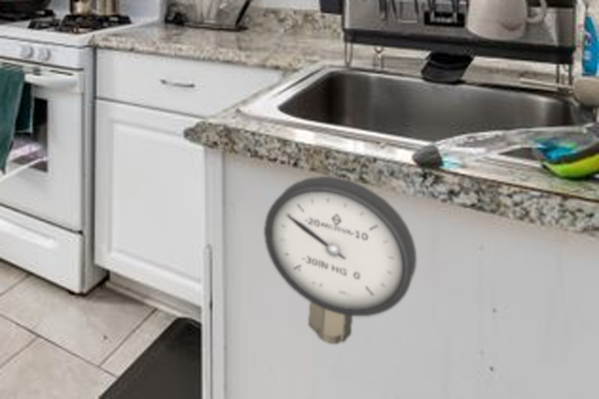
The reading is -22 inHg
